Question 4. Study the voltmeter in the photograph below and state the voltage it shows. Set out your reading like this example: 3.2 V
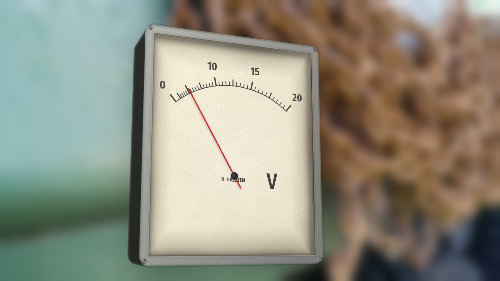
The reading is 5 V
